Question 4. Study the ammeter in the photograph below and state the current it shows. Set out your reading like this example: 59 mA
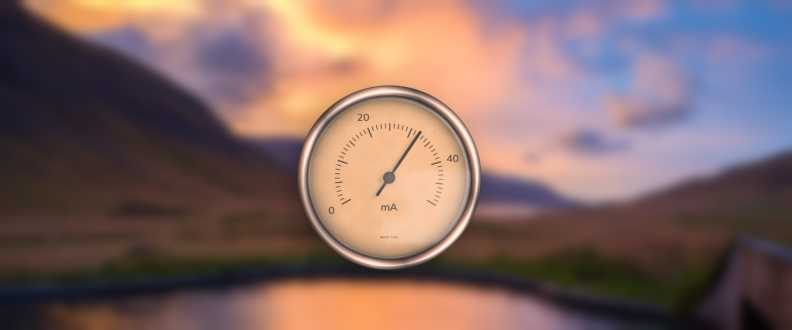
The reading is 32 mA
